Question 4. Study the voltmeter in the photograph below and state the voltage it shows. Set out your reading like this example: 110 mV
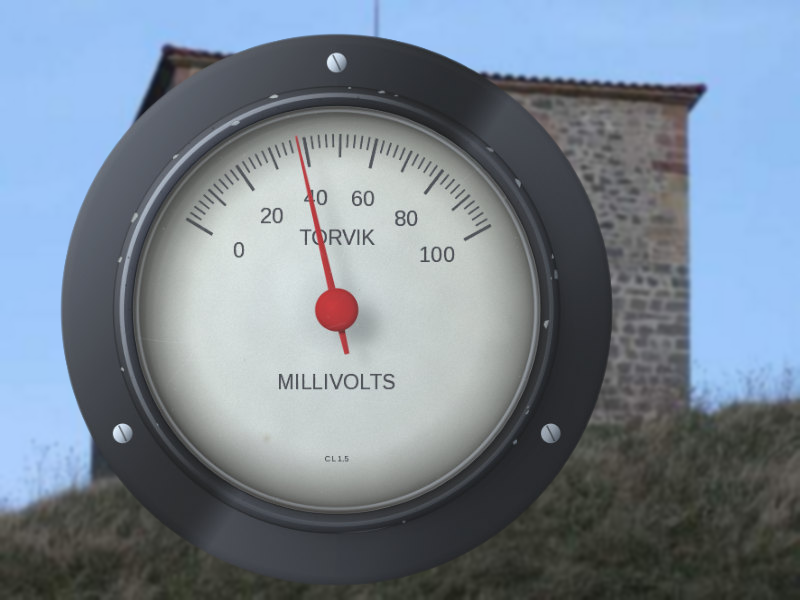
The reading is 38 mV
